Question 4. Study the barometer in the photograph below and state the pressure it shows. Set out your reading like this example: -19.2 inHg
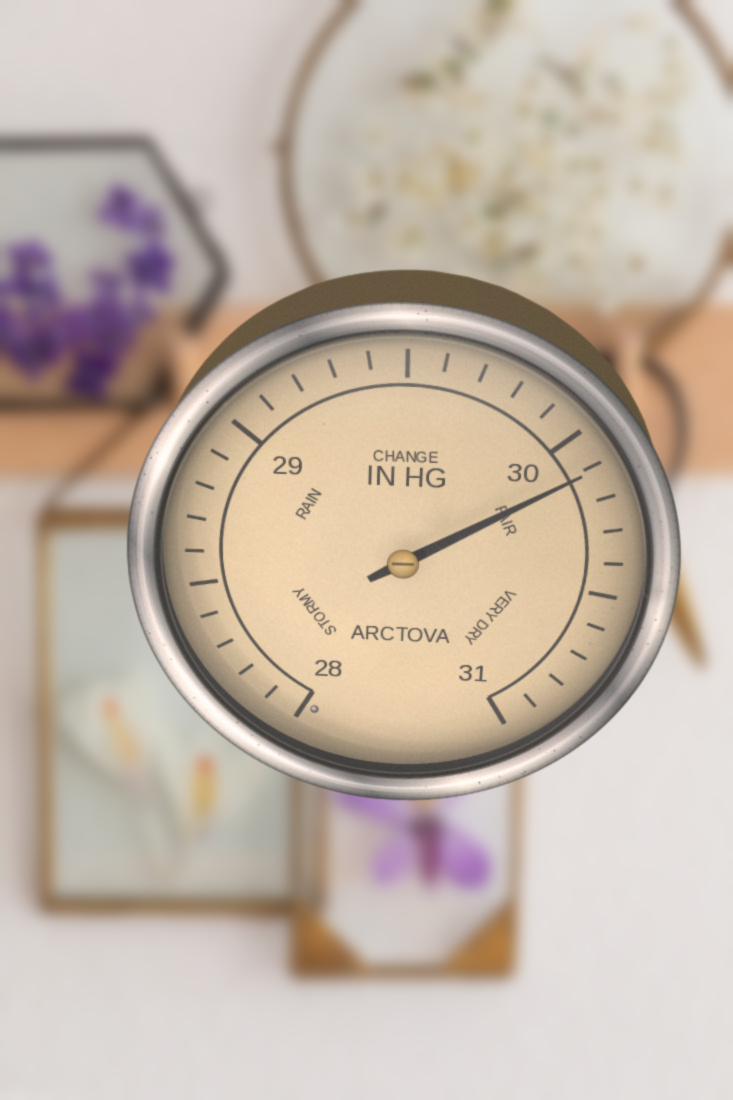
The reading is 30.1 inHg
